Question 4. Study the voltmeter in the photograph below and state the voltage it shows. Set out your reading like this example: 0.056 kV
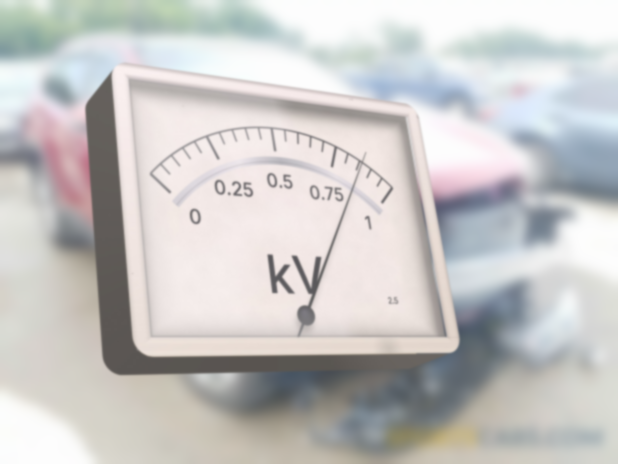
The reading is 0.85 kV
